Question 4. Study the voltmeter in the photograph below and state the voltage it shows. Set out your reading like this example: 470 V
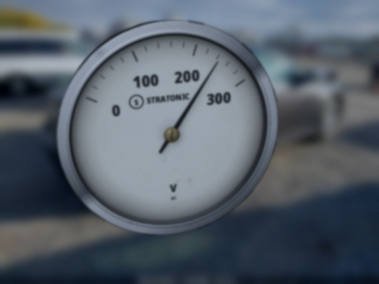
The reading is 240 V
